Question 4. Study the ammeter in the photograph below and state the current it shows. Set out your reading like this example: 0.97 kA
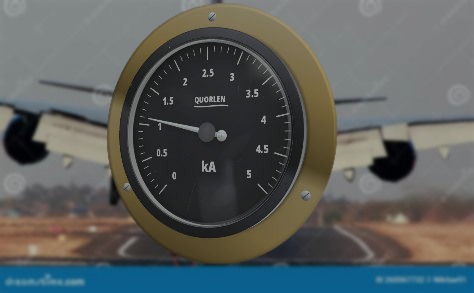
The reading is 1.1 kA
